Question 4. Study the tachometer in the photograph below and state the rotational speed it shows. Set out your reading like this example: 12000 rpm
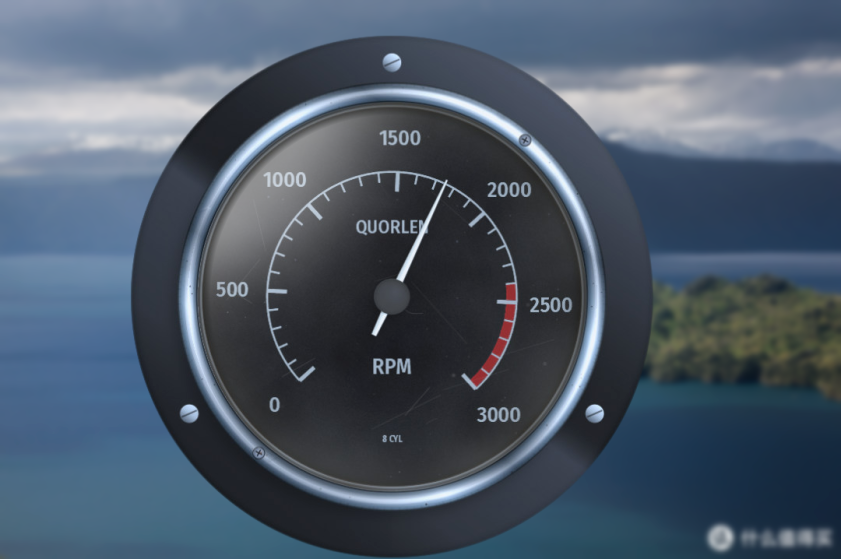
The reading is 1750 rpm
